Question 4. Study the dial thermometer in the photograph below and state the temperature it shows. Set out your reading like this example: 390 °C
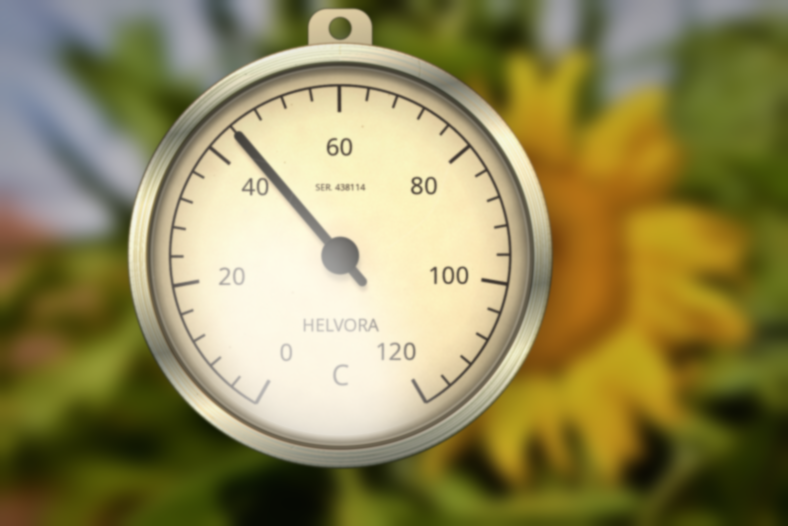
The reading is 44 °C
